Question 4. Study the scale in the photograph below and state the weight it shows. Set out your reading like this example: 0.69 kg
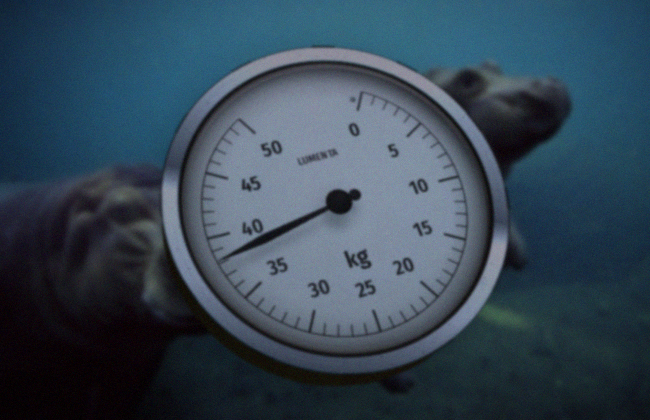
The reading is 38 kg
